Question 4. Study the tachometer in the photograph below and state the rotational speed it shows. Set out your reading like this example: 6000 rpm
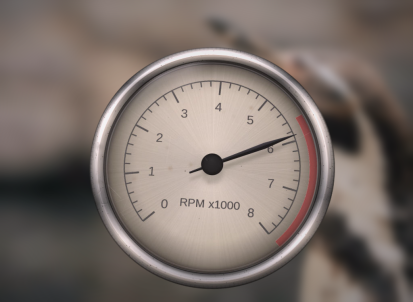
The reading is 5900 rpm
